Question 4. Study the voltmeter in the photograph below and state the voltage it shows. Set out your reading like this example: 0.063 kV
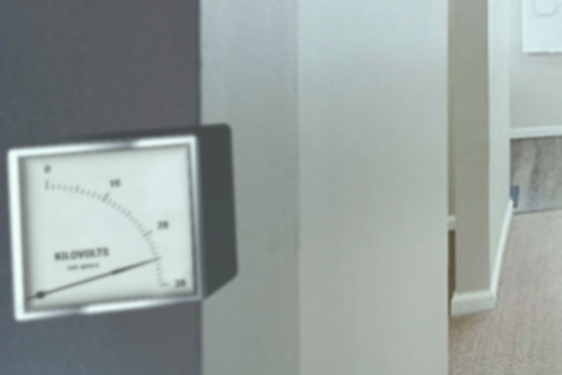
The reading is 25 kV
